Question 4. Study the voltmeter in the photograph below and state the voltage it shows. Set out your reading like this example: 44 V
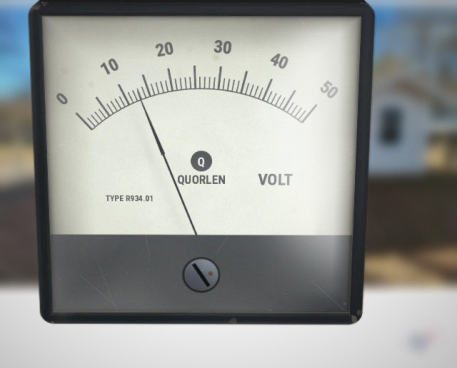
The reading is 13 V
